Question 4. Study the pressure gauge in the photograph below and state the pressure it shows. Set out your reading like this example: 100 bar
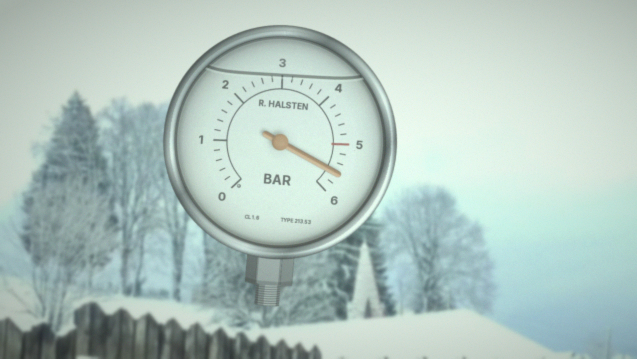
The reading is 5.6 bar
